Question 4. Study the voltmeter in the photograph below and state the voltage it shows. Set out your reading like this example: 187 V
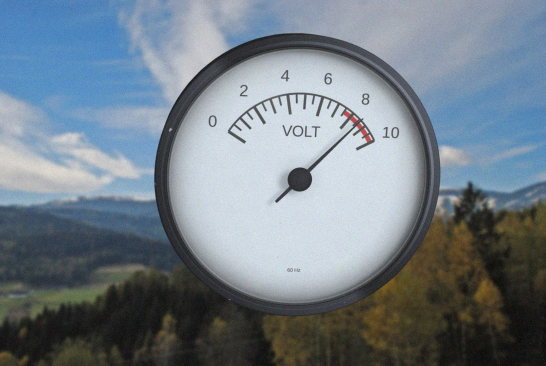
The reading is 8.5 V
